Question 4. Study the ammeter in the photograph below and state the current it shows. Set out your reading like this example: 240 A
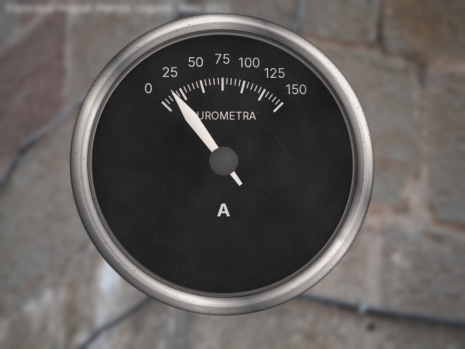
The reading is 15 A
